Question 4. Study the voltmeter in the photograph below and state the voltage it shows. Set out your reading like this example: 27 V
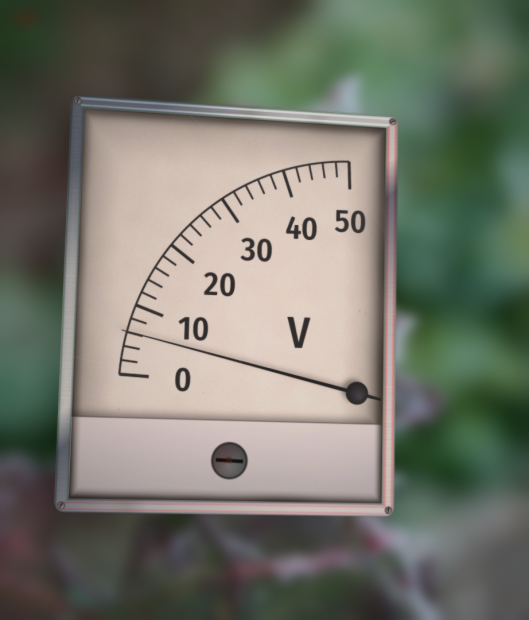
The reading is 6 V
